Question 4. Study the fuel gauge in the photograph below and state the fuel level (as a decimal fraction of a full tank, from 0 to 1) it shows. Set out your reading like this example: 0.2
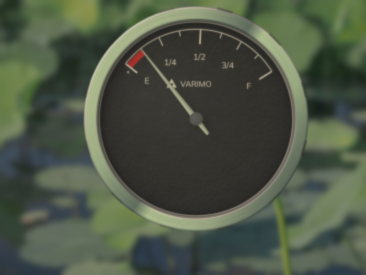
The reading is 0.125
